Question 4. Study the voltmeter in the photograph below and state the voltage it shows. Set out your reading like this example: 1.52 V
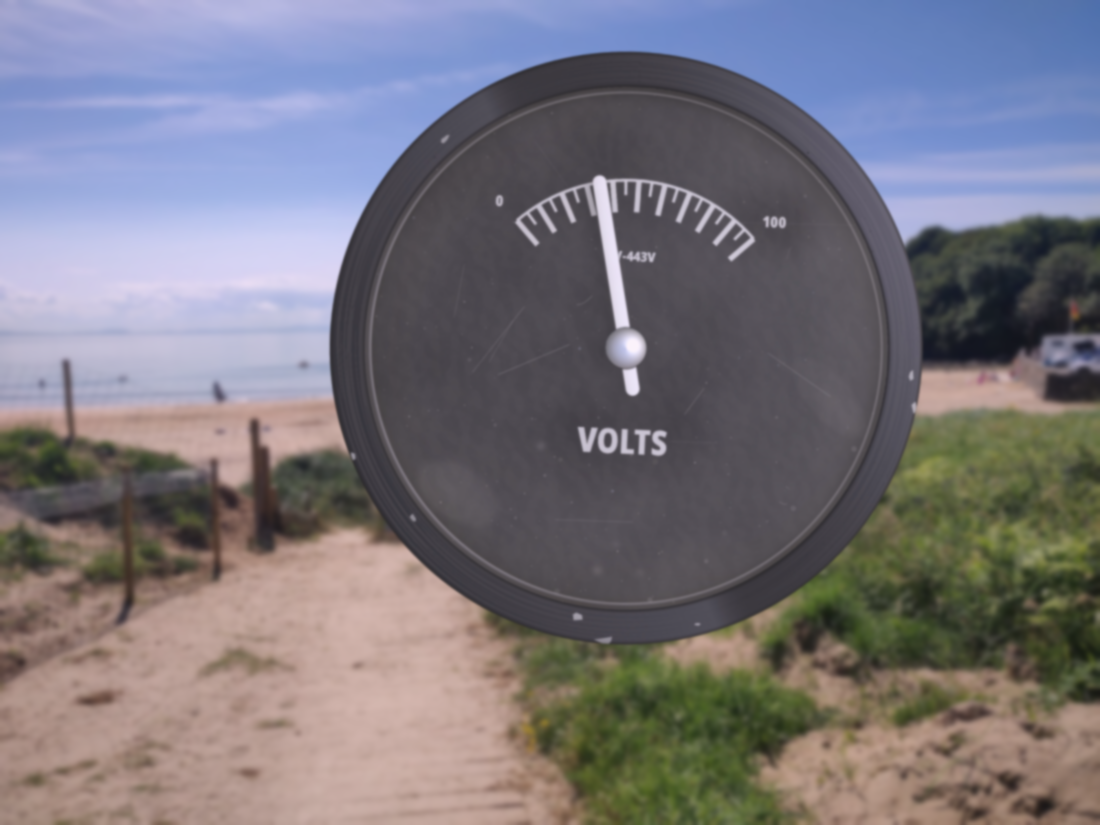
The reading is 35 V
